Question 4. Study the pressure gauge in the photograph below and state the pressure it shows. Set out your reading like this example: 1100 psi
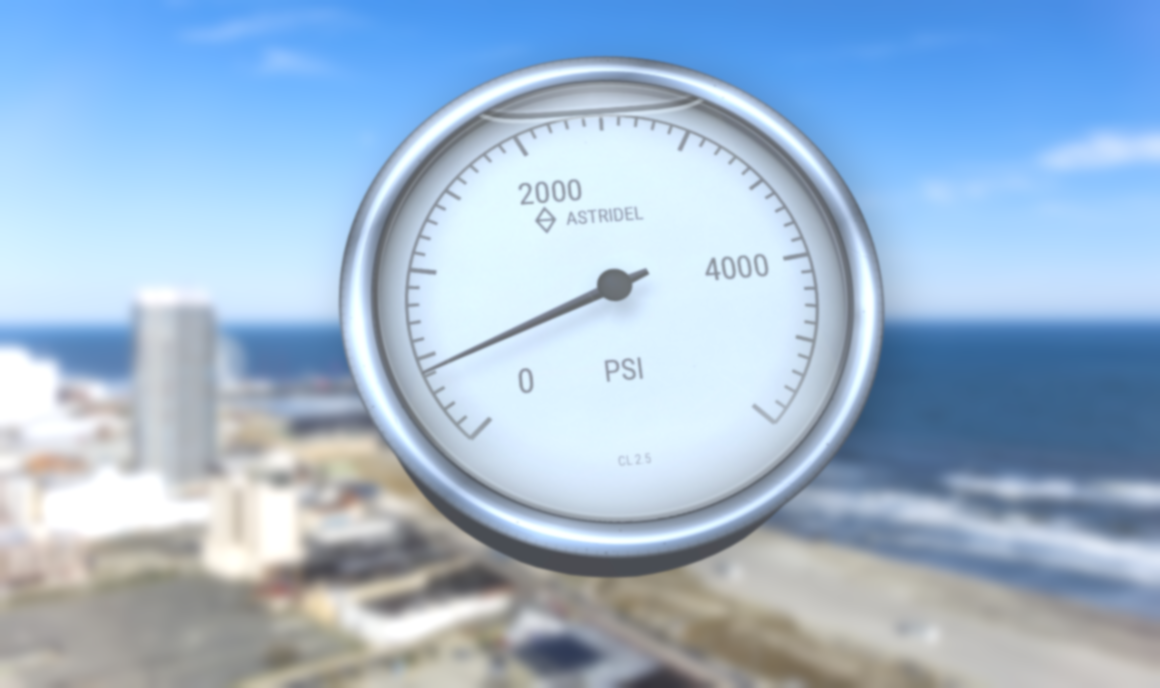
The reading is 400 psi
